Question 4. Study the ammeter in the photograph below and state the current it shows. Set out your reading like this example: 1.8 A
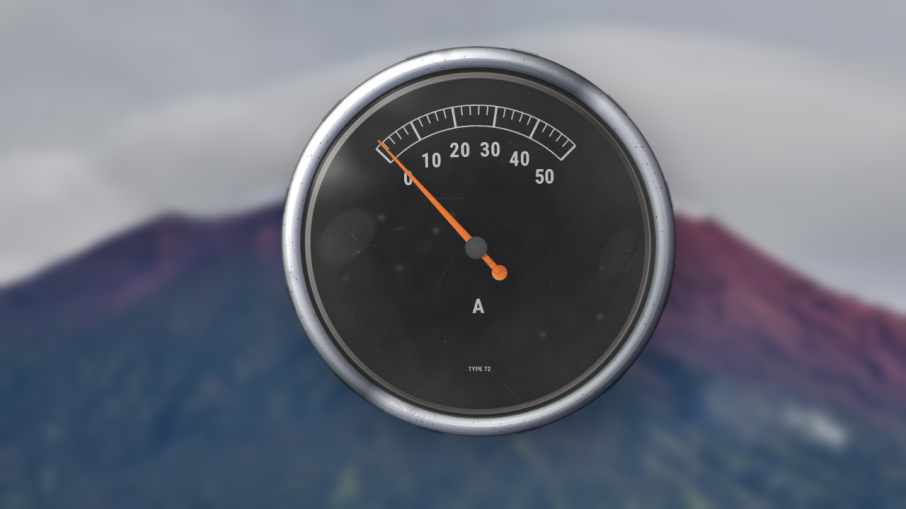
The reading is 2 A
